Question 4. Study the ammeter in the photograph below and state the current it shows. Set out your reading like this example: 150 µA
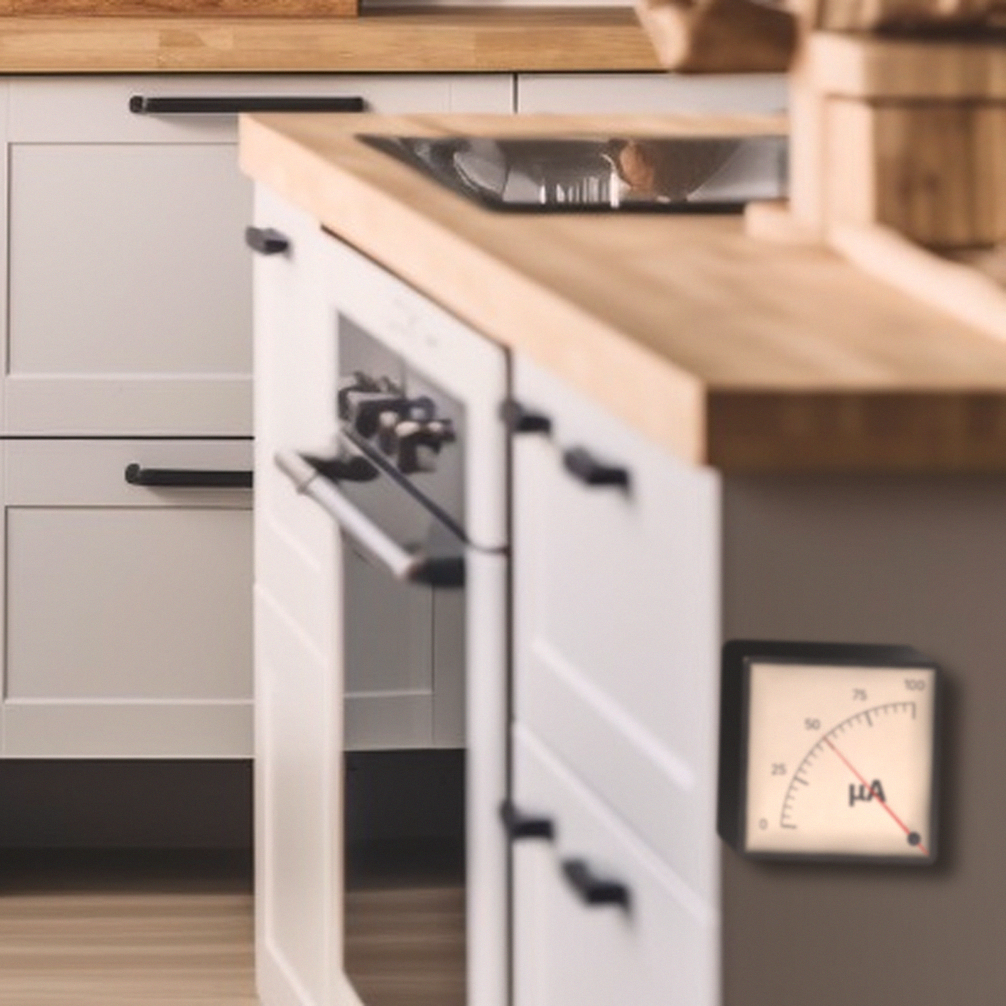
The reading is 50 µA
